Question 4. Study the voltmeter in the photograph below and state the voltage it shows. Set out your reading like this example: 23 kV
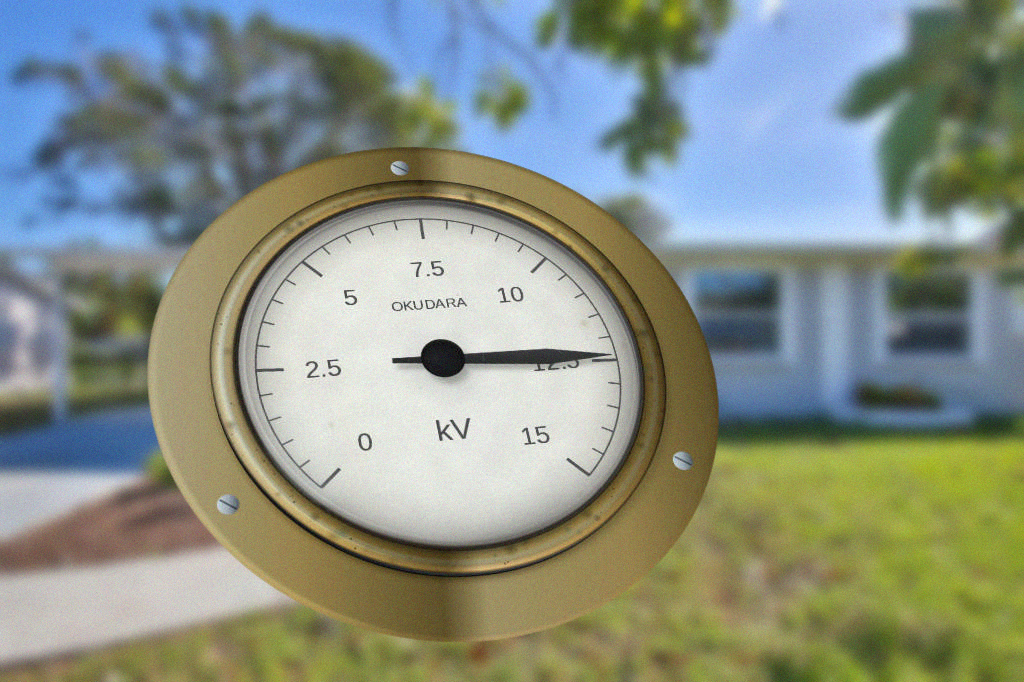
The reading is 12.5 kV
